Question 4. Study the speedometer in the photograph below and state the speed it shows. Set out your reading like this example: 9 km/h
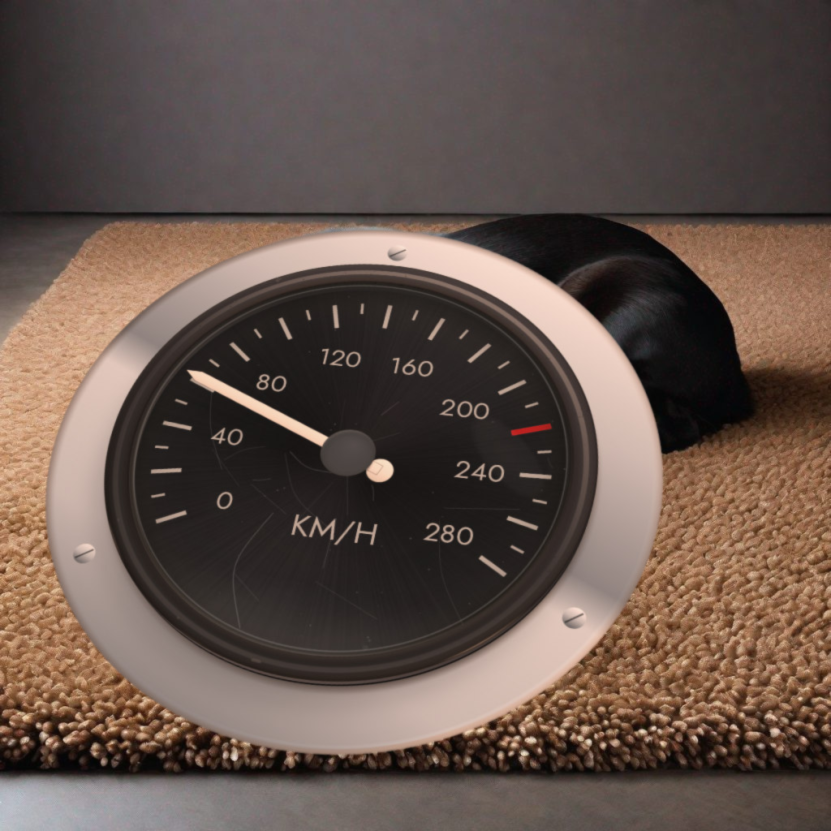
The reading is 60 km/h
